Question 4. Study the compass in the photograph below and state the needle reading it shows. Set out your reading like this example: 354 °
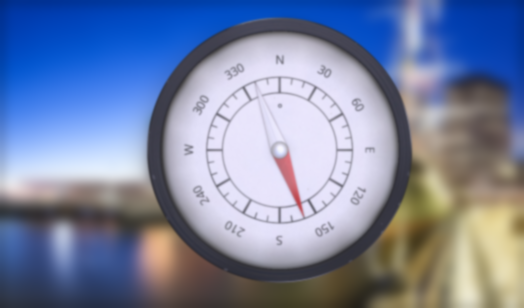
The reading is 160 °
